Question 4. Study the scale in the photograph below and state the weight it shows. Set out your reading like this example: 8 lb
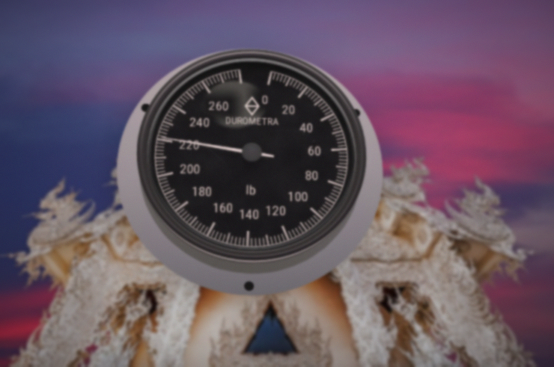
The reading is 220 lb
